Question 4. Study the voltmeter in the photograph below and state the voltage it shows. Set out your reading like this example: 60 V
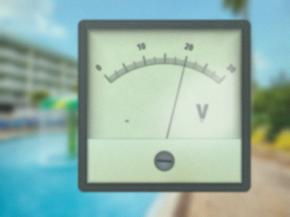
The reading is 20 V
